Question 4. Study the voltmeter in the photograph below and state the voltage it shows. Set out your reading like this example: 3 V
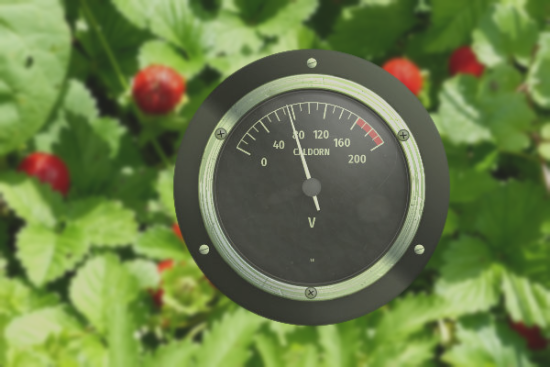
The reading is 75 V
